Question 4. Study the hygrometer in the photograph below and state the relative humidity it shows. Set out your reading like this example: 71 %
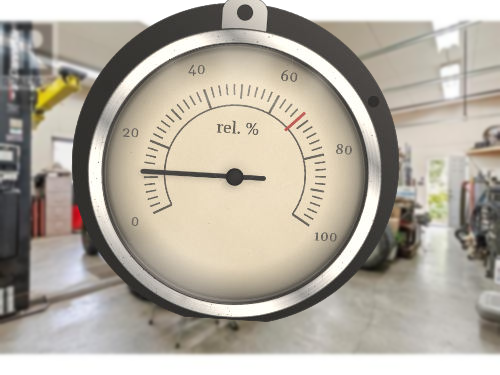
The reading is 12 %
